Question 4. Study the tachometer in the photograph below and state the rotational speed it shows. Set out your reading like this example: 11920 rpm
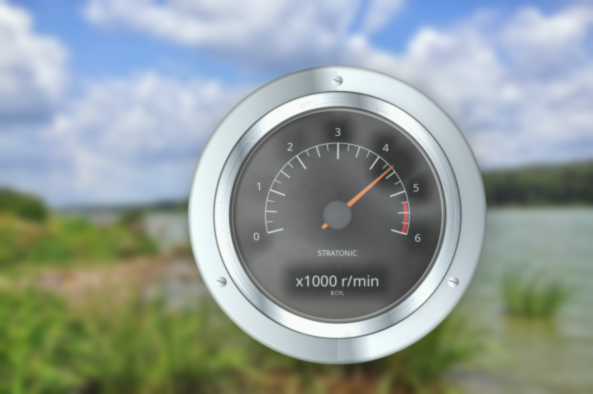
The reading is 4375 rpm
